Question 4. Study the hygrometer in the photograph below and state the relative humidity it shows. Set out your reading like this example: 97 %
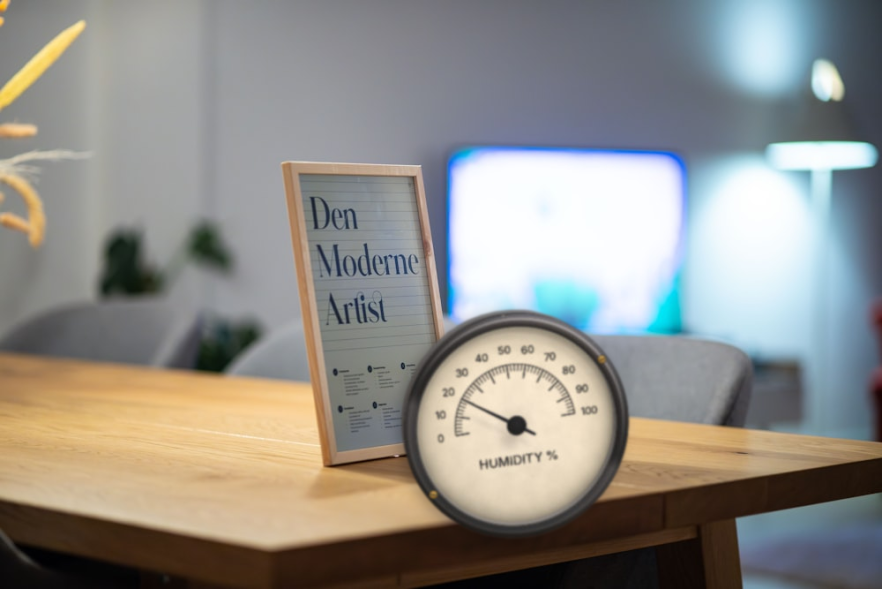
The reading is 20 %
